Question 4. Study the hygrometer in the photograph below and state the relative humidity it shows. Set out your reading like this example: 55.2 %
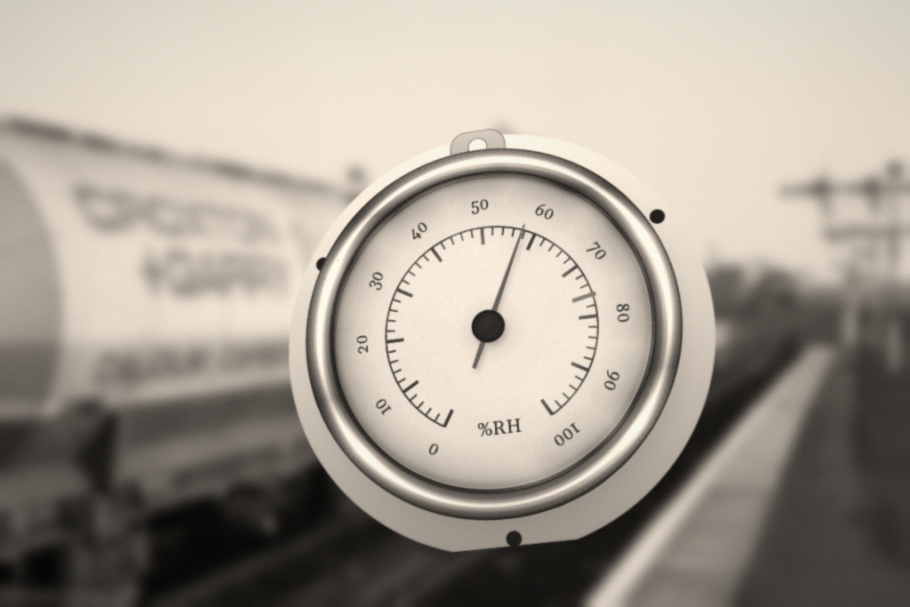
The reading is 58 %
